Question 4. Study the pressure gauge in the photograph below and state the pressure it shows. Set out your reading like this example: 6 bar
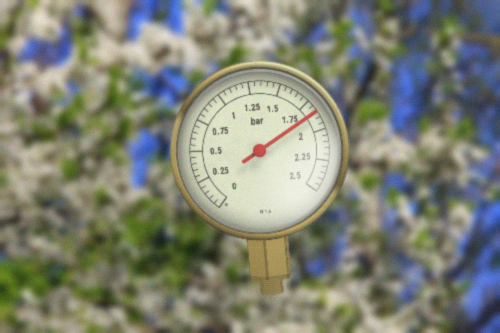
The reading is 1.85 bar
